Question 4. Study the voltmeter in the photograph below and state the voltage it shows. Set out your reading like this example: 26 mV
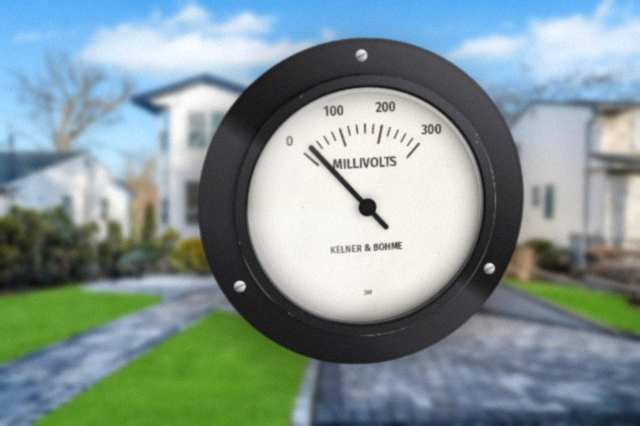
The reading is 20 mV
